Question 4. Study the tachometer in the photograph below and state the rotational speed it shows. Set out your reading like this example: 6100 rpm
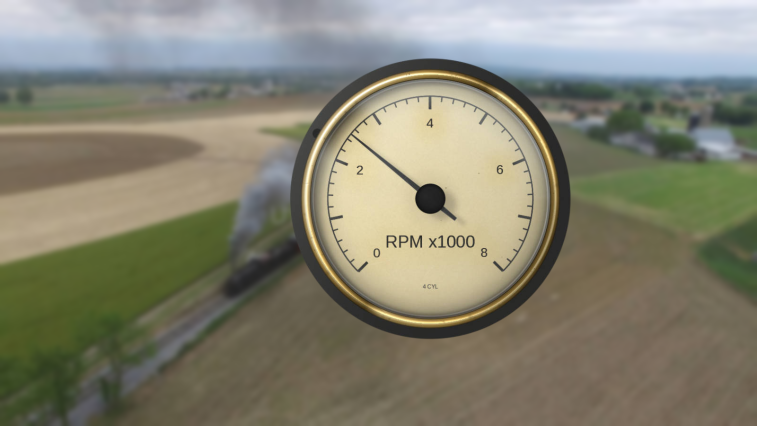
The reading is 2500 rpm
